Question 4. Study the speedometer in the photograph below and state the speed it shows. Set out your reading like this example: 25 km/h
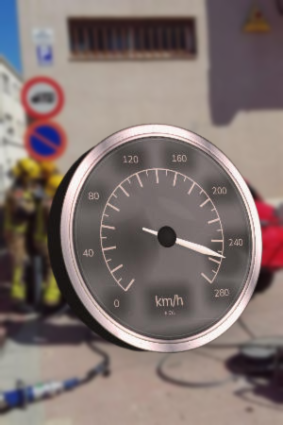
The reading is 255 km/h
